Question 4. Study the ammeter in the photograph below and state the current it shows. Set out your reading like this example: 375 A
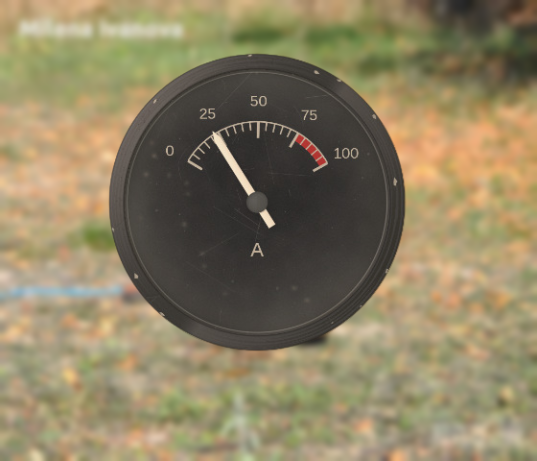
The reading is 22.5 A
